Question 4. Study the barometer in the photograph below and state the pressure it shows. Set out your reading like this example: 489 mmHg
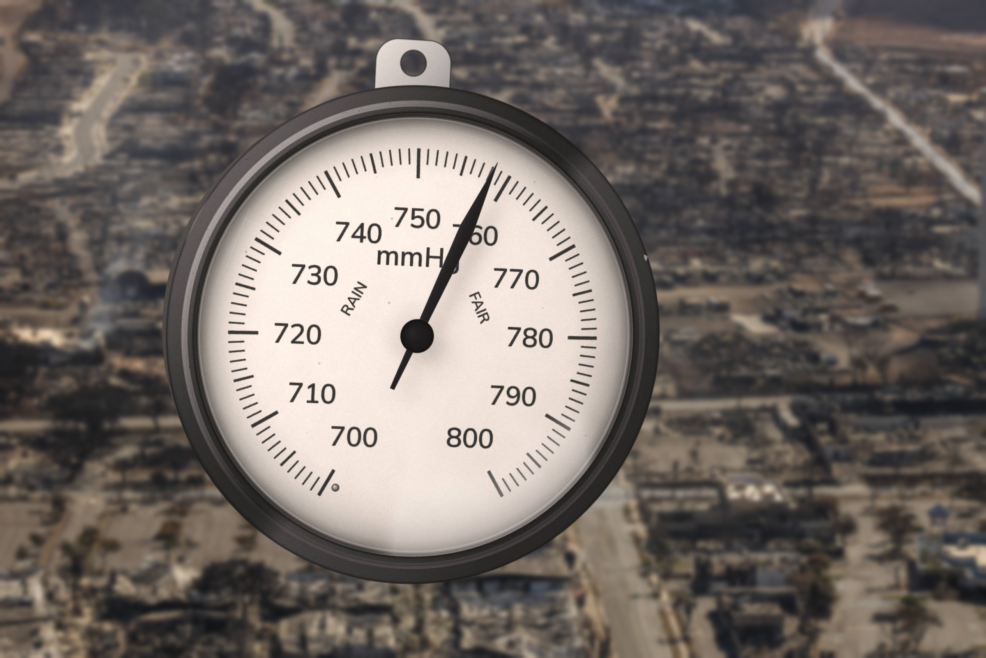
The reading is 758 mmHg
